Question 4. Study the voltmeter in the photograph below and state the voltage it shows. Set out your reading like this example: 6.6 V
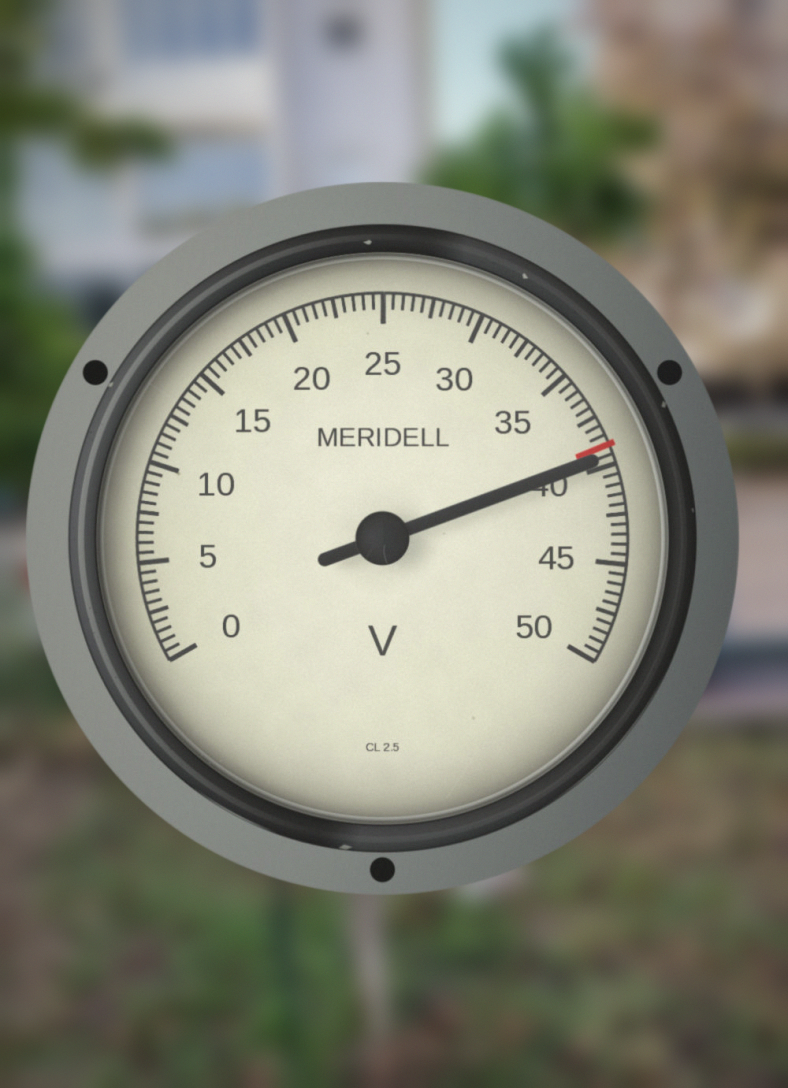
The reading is 39.5 V
